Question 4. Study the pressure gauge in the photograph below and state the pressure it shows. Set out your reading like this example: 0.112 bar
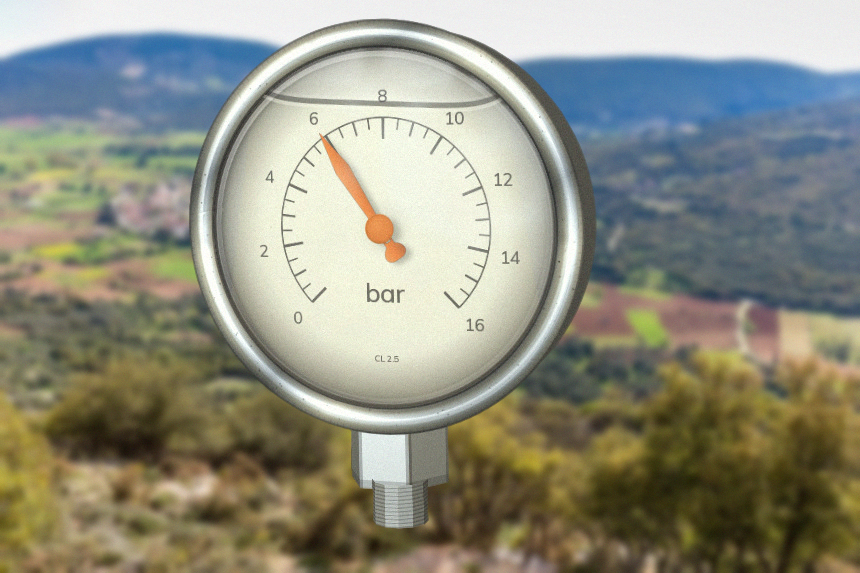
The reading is 6 bar
